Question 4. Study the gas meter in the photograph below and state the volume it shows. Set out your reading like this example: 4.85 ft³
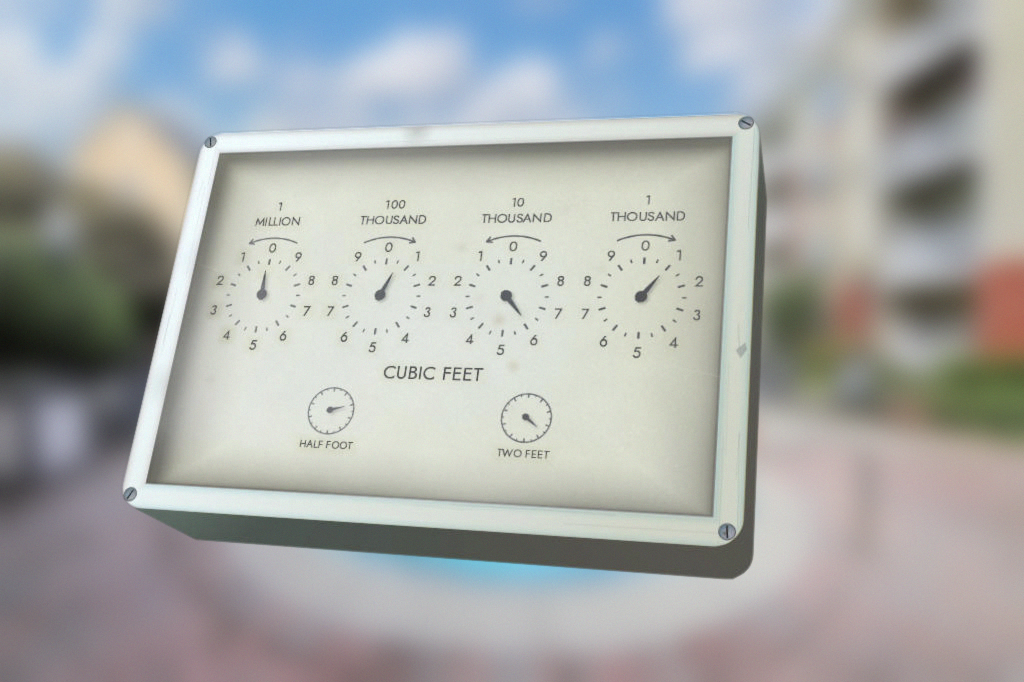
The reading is 6100 ft³
